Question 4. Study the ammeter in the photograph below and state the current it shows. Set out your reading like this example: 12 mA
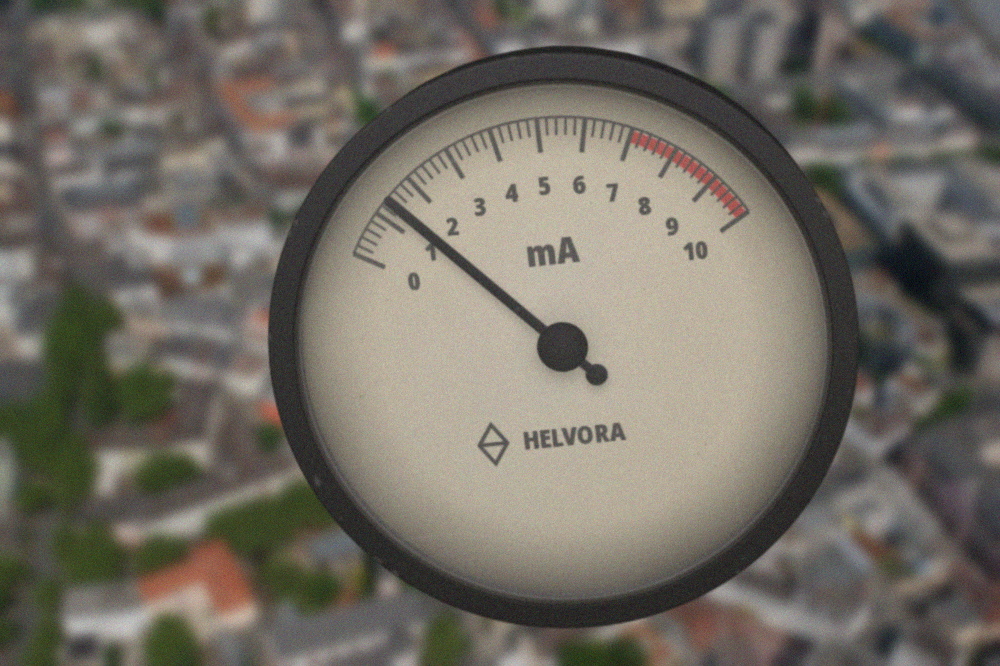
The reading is 1.4 mA
